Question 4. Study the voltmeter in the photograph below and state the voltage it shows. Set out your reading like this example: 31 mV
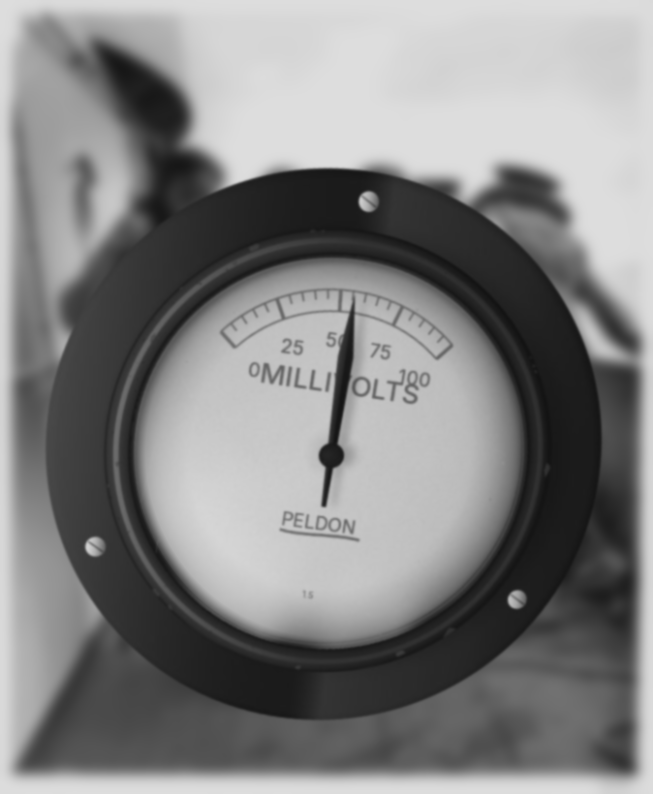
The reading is 55 mV
